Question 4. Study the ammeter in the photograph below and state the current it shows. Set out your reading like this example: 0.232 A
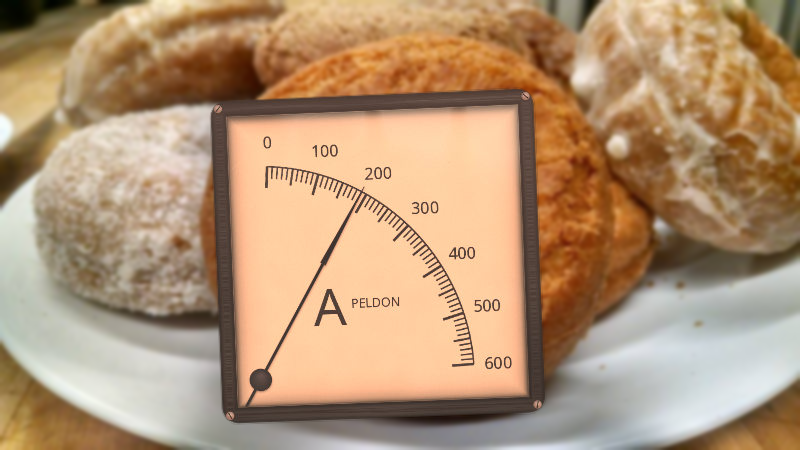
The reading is 190 A
